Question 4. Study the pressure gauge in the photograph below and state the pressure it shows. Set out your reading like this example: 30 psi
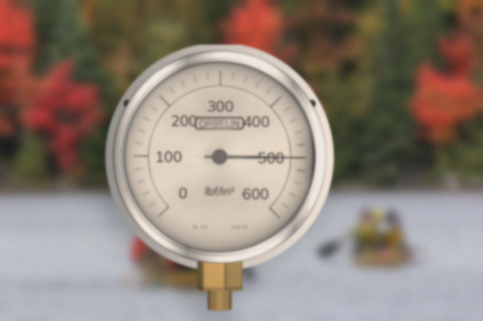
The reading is 500 psi
